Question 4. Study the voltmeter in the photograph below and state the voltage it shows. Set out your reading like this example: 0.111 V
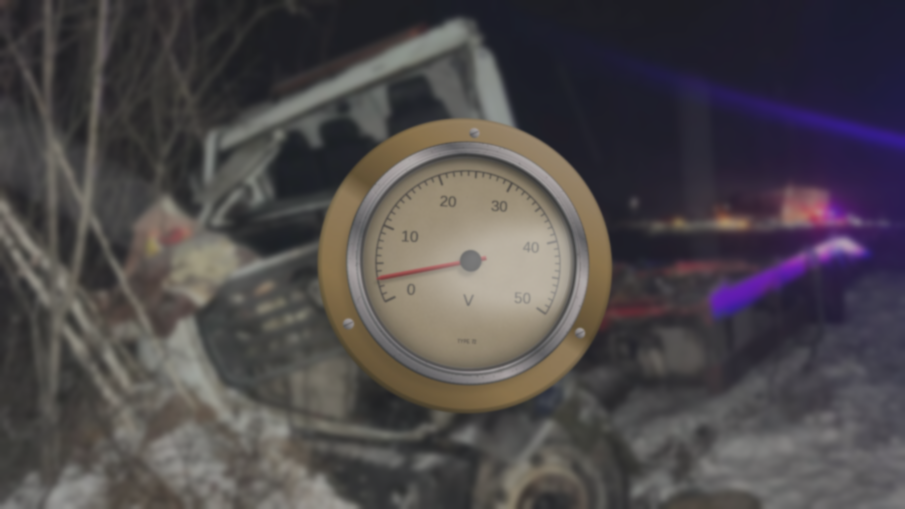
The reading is 3 V
